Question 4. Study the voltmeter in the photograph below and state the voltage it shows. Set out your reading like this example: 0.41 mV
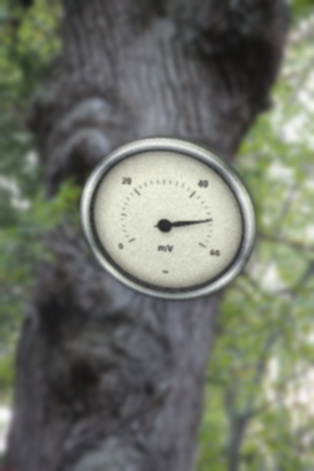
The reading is 50 mV
